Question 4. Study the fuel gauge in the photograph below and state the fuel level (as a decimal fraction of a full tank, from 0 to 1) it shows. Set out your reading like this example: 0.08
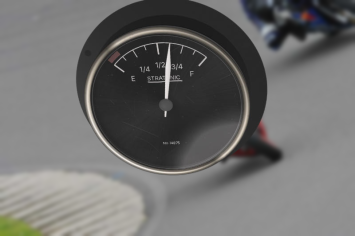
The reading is 0.625
